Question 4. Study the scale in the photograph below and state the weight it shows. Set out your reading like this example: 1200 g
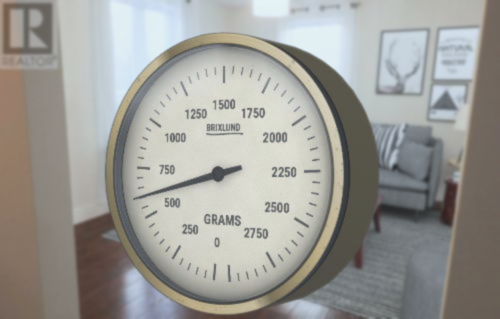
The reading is 600 g
